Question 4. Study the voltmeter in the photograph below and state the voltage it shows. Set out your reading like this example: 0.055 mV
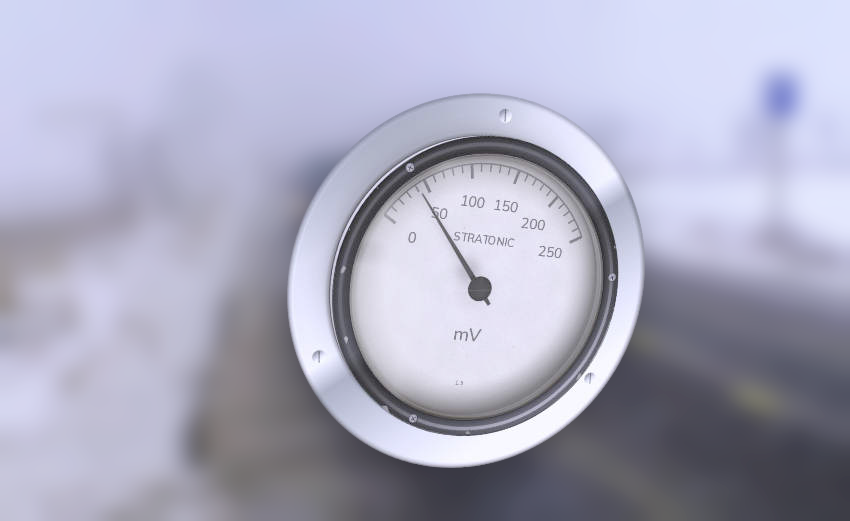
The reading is 40 mV
